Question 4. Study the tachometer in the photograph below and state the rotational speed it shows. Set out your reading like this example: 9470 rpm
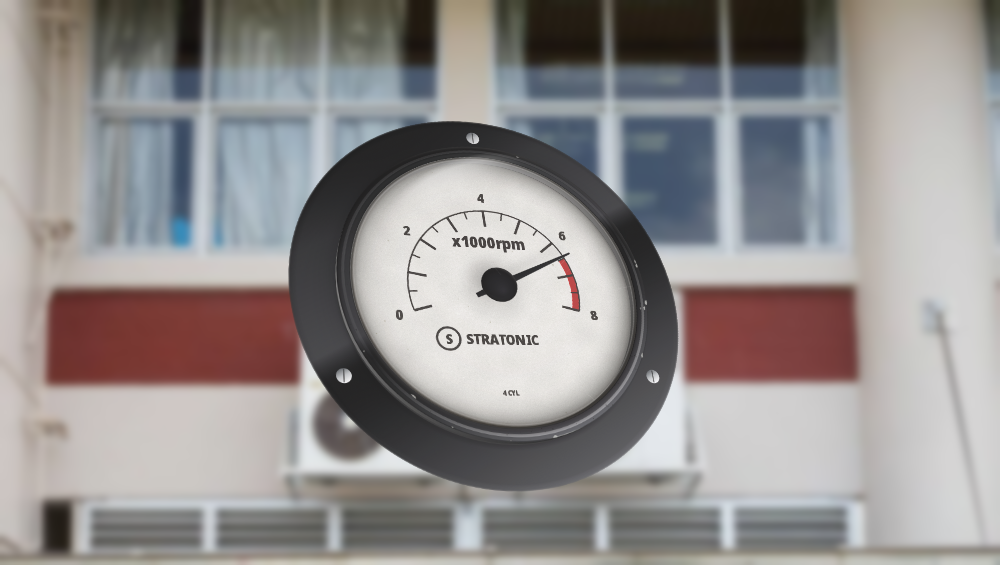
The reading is 6500 rpm
